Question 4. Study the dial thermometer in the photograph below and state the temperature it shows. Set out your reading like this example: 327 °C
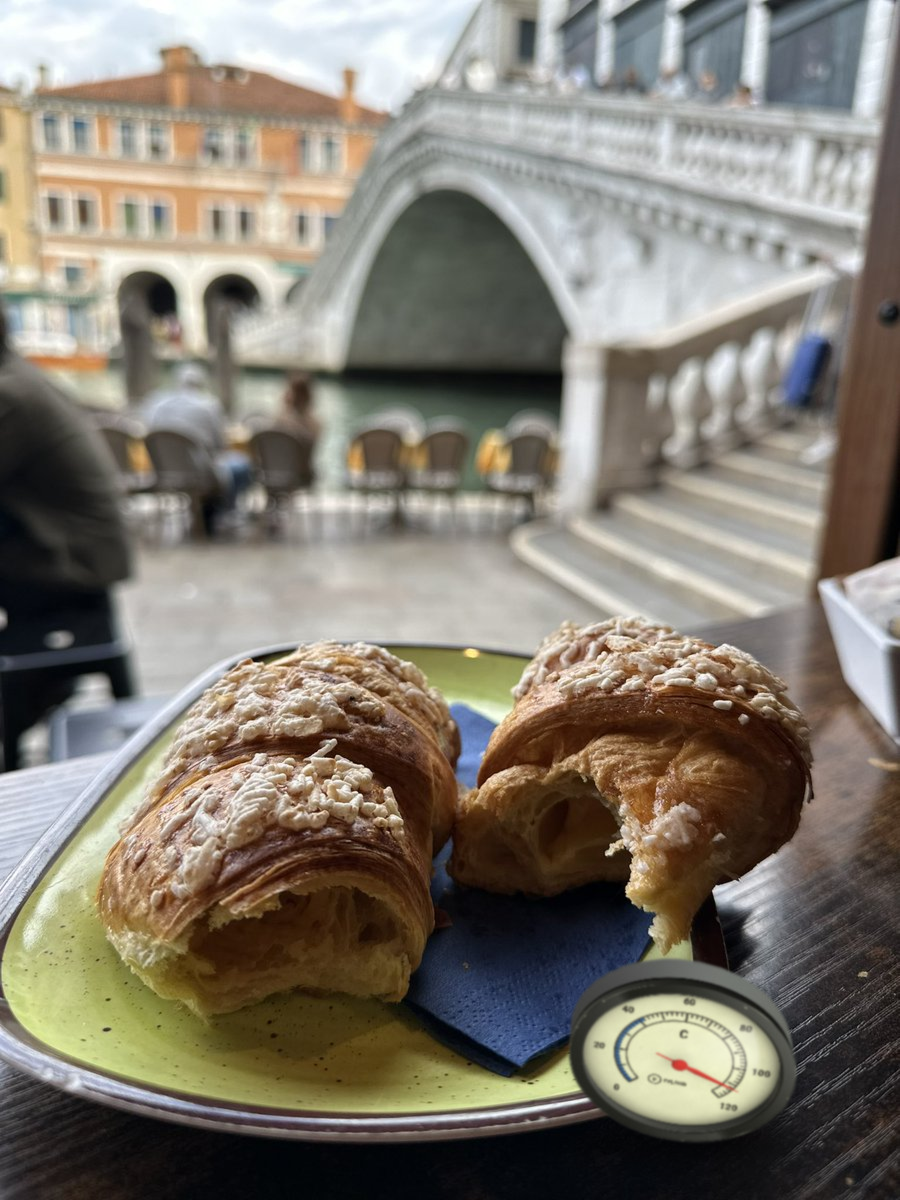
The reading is 110 °C
